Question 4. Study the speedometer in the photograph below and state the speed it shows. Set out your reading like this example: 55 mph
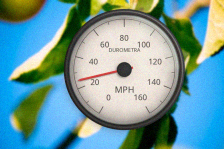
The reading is 25 mph
